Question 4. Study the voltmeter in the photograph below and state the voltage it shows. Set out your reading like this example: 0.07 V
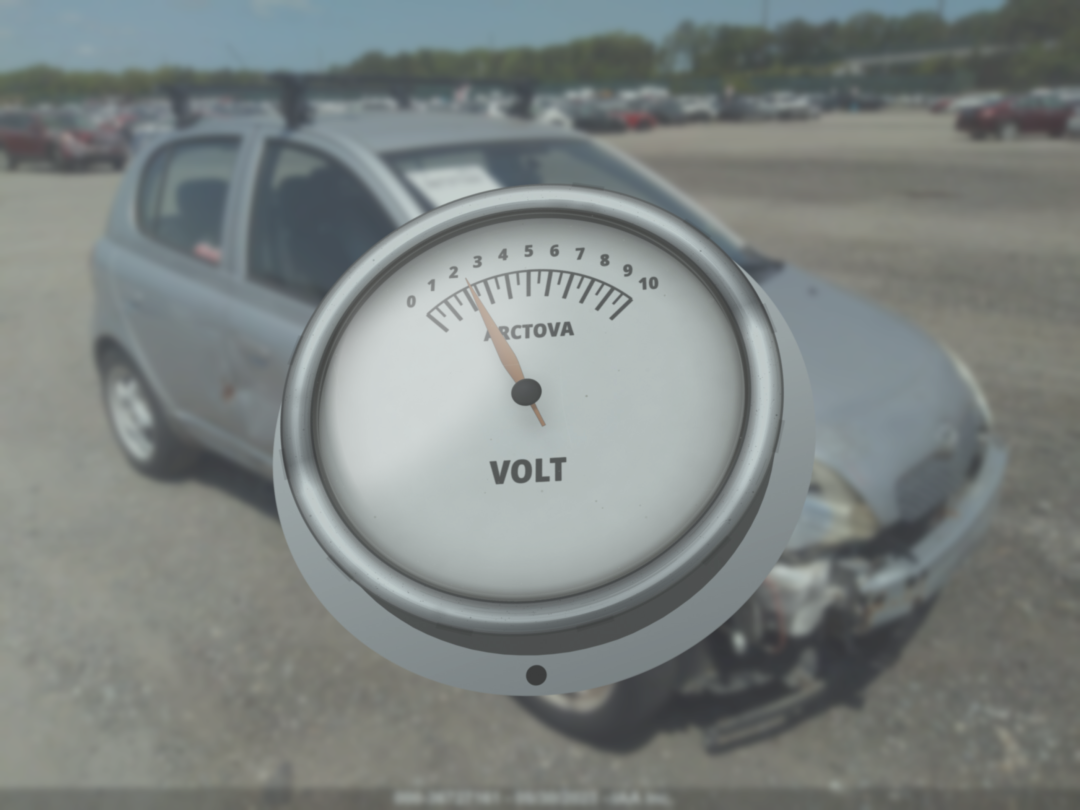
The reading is 2.25 V
